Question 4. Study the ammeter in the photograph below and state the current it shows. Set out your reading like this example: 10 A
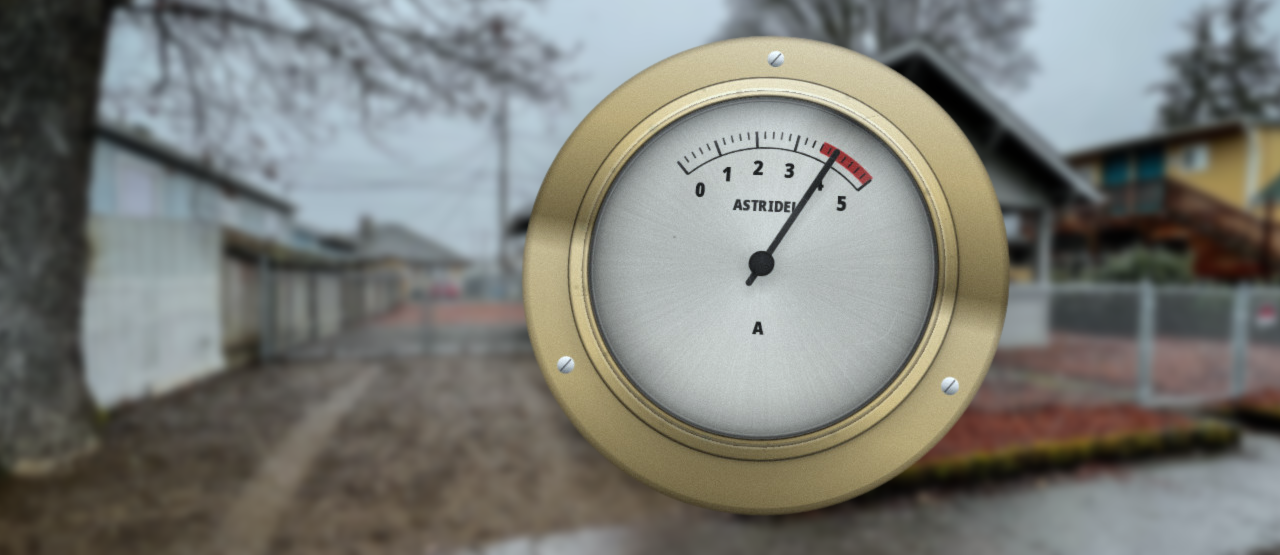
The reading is 4 A
